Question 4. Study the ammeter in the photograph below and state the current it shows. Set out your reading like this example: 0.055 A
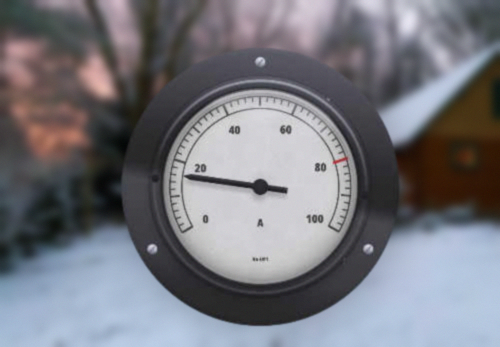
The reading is 16 A
